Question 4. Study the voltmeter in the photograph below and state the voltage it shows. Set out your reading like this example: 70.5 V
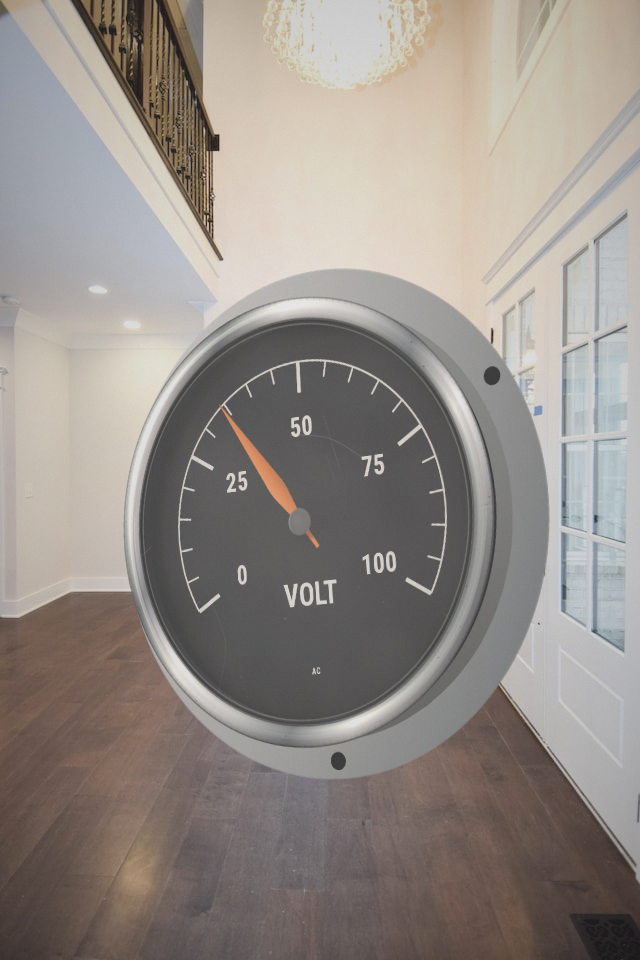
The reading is 35 V
